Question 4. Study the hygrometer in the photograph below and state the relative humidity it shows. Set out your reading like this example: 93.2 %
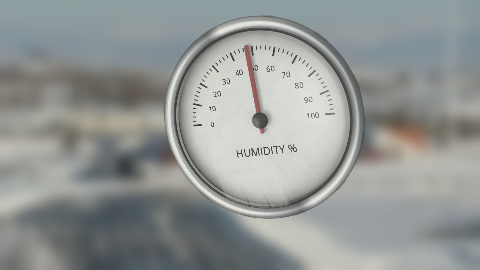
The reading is 48 %
